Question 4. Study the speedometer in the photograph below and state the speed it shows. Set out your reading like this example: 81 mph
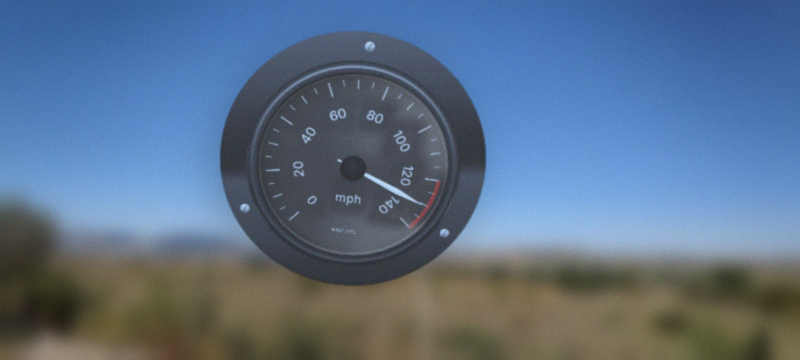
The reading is 130 mph
